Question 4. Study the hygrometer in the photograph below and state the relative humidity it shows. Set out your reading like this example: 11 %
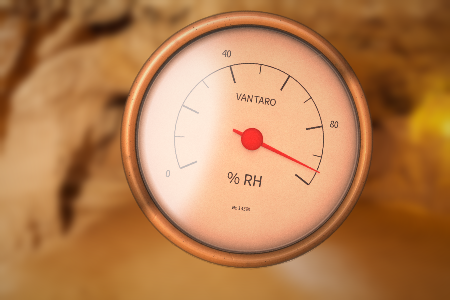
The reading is 95 %
